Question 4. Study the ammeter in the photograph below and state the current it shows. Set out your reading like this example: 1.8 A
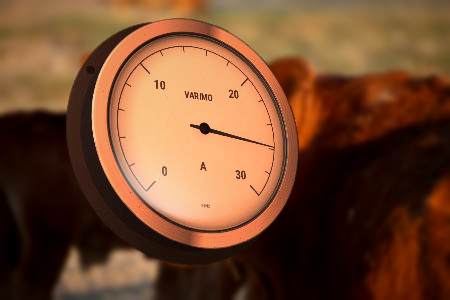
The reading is 26 A
